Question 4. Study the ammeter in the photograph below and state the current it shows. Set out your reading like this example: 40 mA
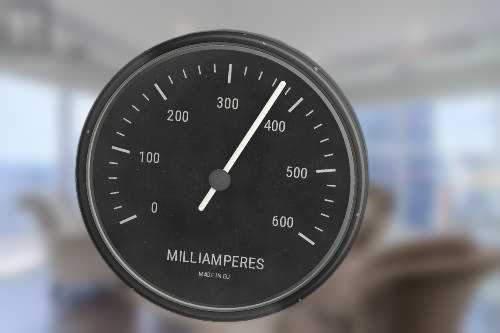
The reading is 370 mA
